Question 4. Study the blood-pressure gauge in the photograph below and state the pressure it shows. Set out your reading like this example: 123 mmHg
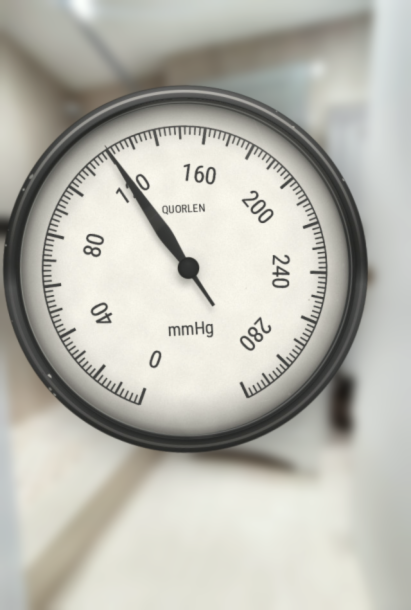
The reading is 120 mmHg
